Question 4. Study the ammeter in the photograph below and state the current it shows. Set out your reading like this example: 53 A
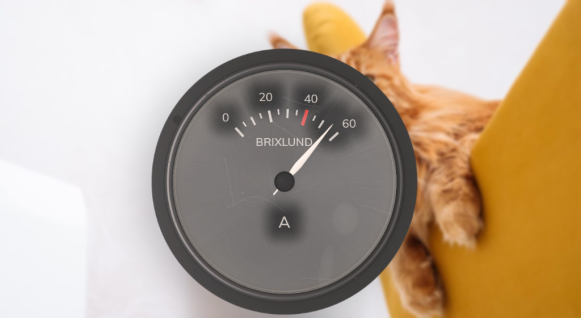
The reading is 55 A
